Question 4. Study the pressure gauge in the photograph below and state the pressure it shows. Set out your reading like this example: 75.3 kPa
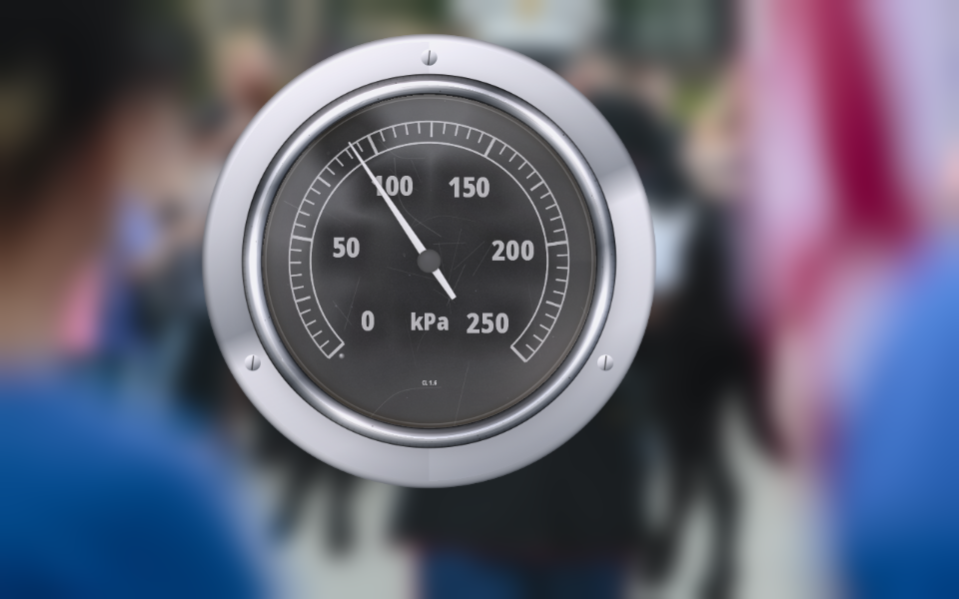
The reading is 92.5 kPa
